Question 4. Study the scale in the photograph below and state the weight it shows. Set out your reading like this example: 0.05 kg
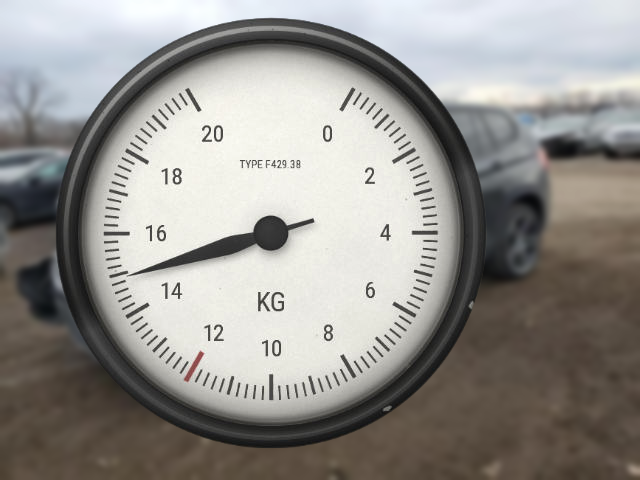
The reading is 14.9 kg
